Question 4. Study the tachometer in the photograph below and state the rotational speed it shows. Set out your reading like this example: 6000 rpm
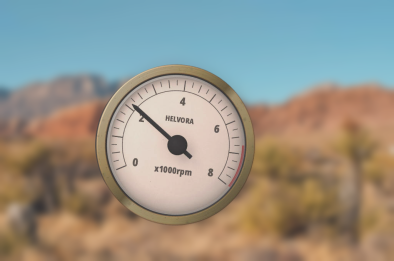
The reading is 2125 rpm
